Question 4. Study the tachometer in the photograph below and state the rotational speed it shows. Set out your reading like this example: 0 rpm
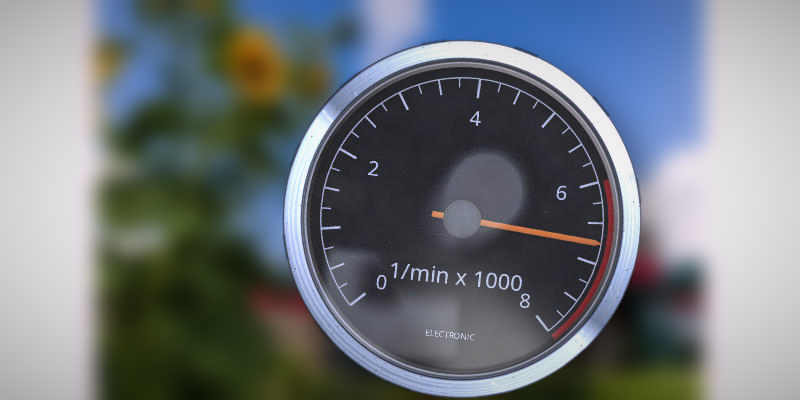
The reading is 6750 rpm
